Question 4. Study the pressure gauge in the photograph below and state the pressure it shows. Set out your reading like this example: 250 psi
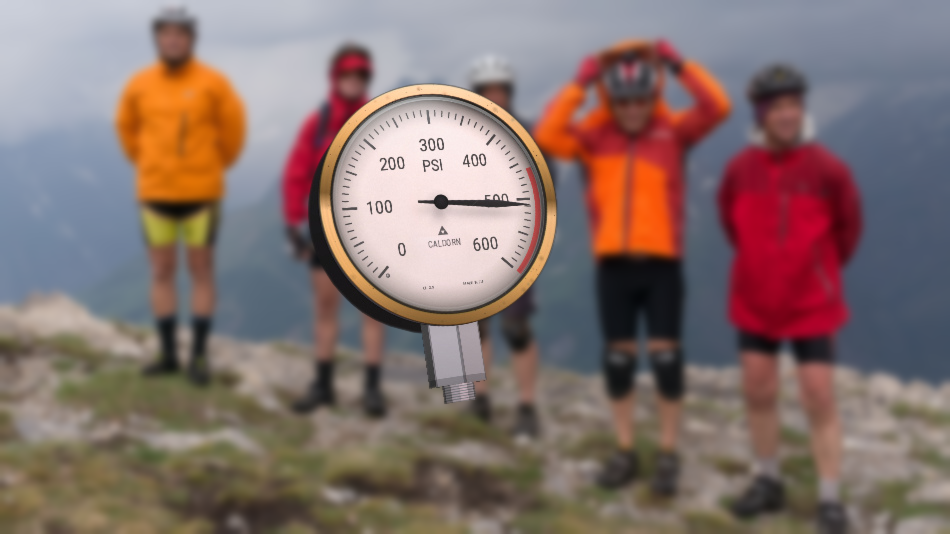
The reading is 510 psi
